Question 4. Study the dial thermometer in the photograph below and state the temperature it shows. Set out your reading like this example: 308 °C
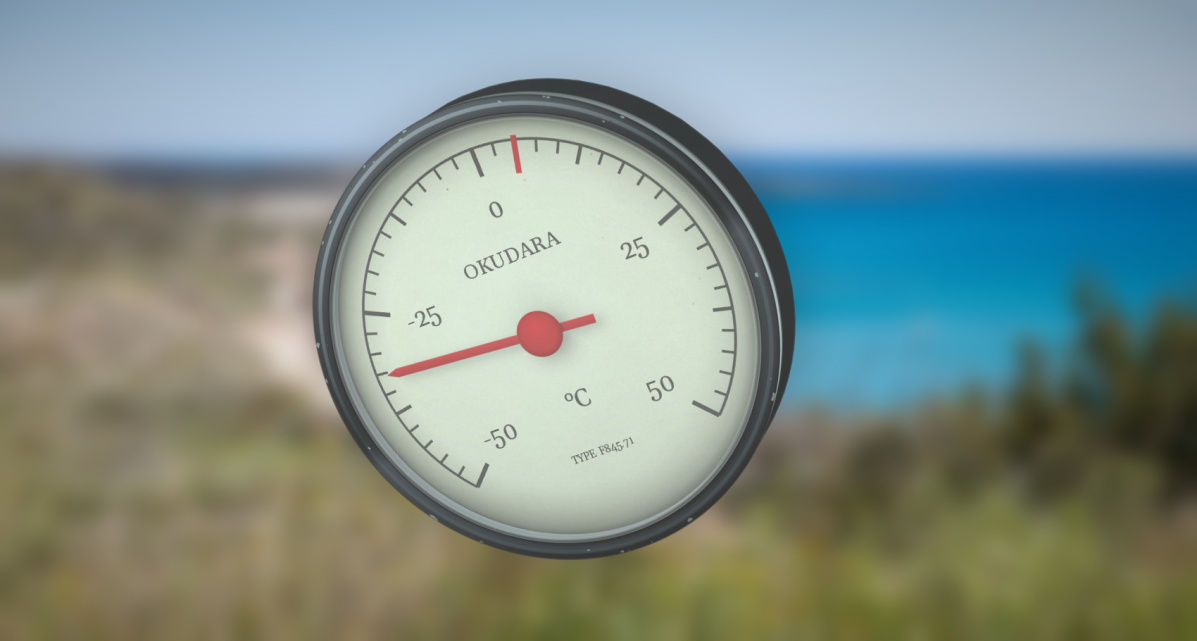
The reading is -32.5 °C
